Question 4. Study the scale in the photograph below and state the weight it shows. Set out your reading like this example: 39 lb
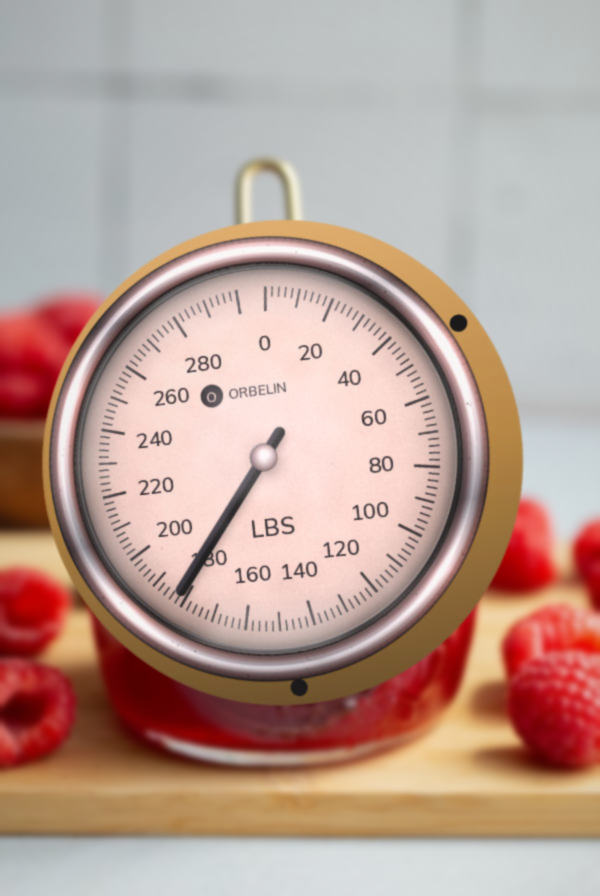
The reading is 182 lb
